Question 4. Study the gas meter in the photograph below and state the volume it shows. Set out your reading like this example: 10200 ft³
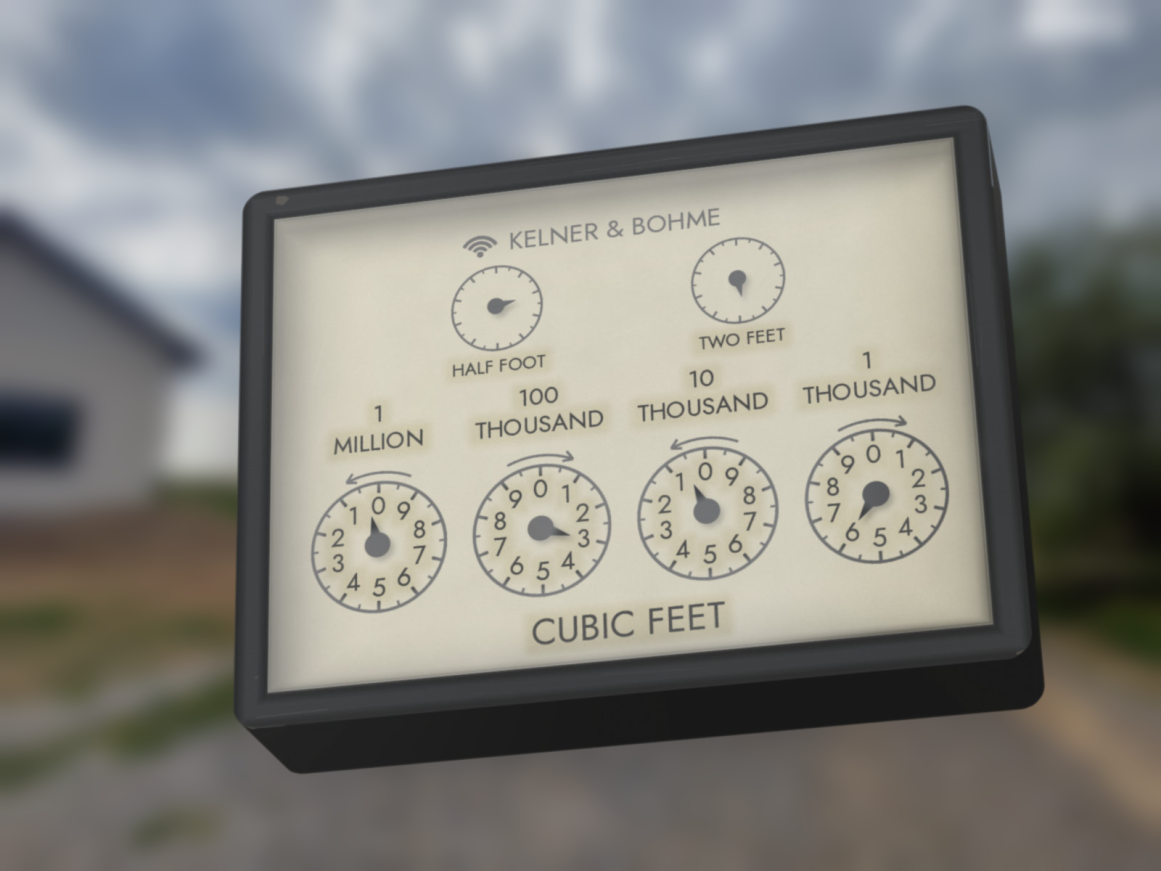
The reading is 30600 ft³
